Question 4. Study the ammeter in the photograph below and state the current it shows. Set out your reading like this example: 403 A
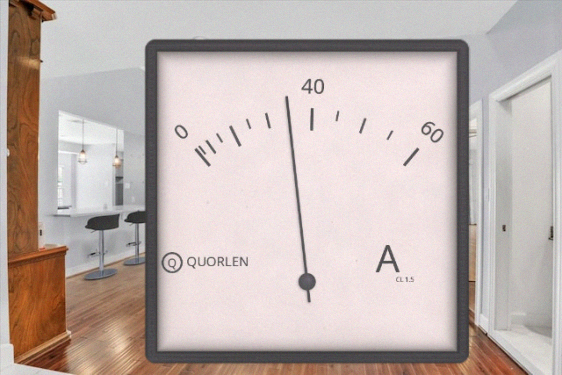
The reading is 35 A
